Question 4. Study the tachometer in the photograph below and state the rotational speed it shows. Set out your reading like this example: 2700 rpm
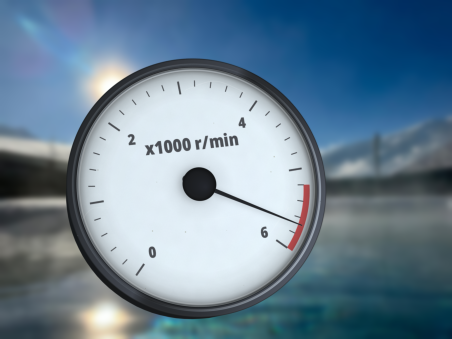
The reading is 5700 rpm
